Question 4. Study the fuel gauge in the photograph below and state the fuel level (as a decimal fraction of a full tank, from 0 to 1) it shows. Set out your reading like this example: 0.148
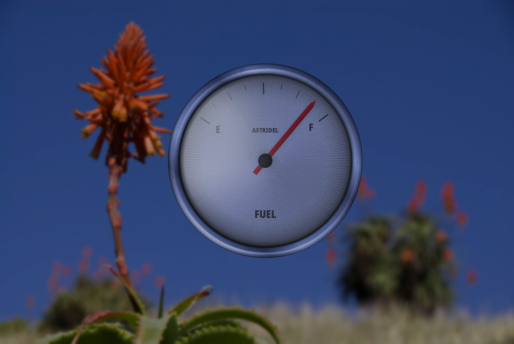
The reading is 0.875
